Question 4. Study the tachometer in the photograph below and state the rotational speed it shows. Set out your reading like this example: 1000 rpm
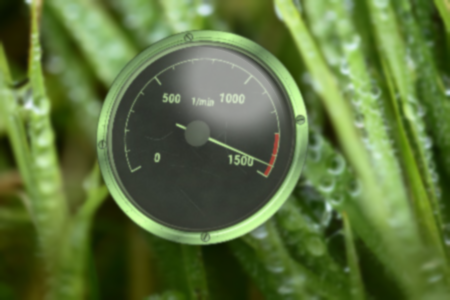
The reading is 1450 rpm
